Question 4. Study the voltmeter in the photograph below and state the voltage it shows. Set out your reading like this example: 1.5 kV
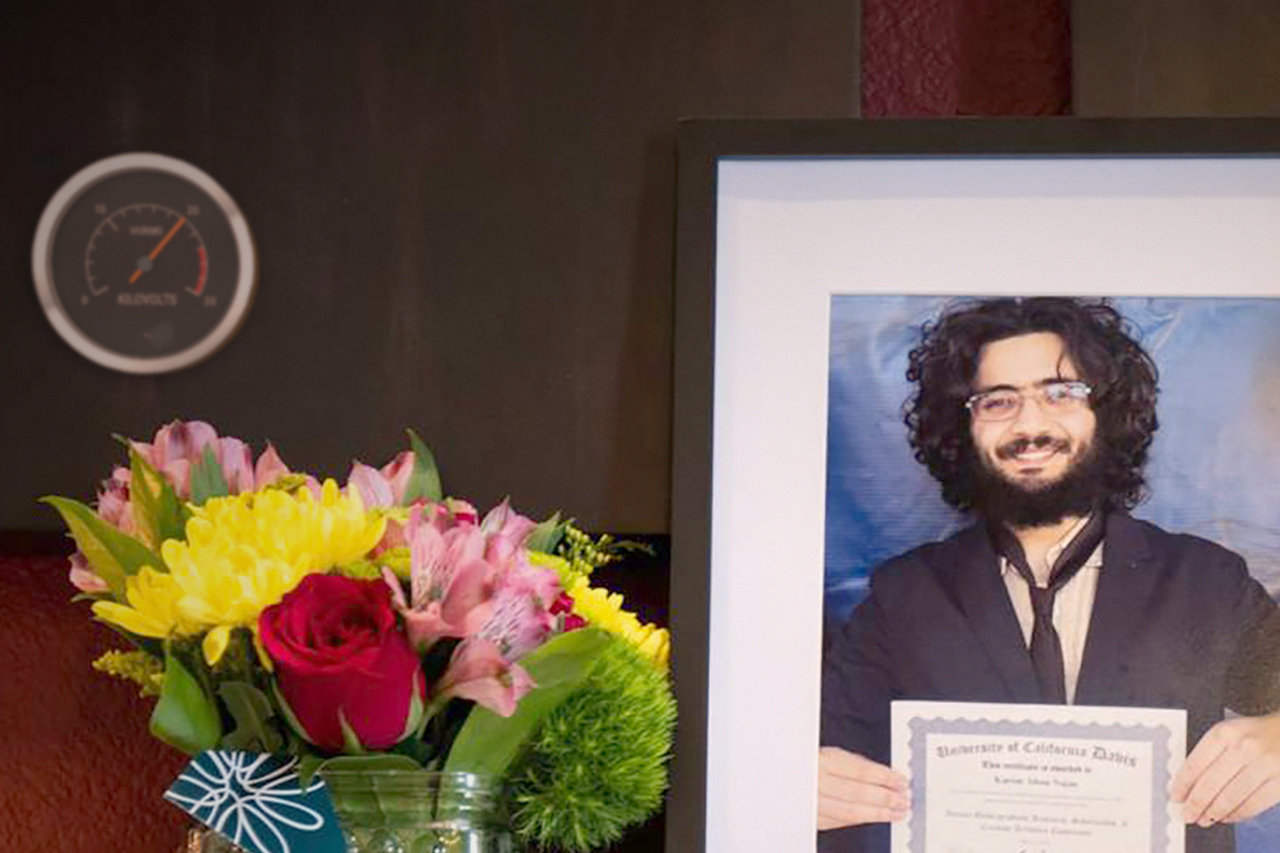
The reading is 20 kV
